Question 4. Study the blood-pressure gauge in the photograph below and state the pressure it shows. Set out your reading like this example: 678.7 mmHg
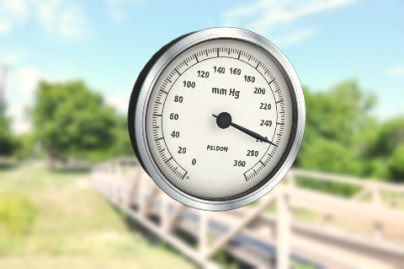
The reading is 260 mmHg
